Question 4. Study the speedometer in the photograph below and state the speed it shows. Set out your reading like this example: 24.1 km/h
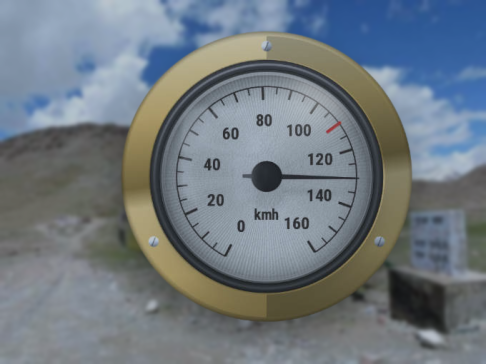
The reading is 130 km/h
